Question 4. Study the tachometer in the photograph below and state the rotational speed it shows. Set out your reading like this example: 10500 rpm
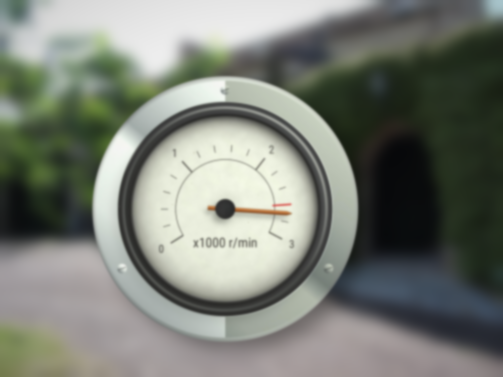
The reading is 2700 rpm
